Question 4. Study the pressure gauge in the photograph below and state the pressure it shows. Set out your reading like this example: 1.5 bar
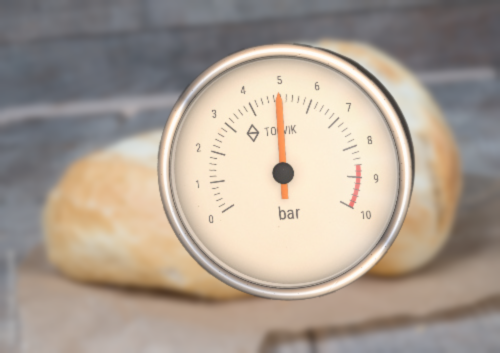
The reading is 5 bar
